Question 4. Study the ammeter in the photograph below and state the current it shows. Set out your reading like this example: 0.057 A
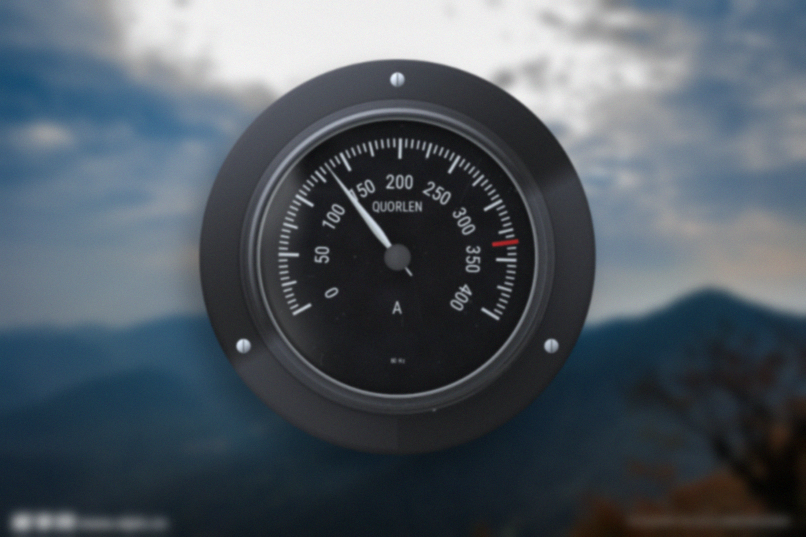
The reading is 135 A
